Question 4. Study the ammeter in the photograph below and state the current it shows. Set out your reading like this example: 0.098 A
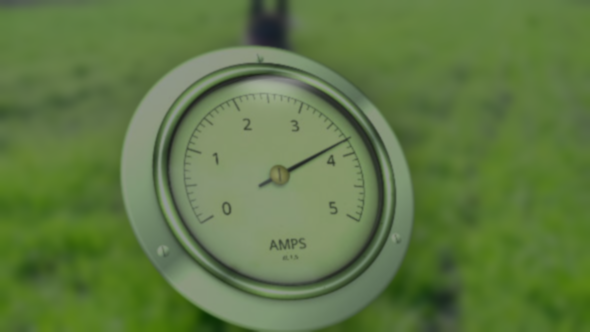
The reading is 3.8 A
